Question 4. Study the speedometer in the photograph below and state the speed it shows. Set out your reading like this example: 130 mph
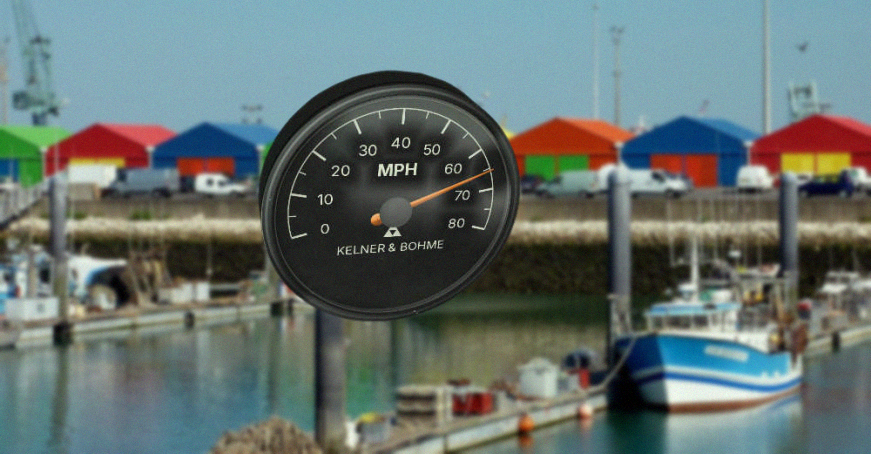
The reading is 65 mph
